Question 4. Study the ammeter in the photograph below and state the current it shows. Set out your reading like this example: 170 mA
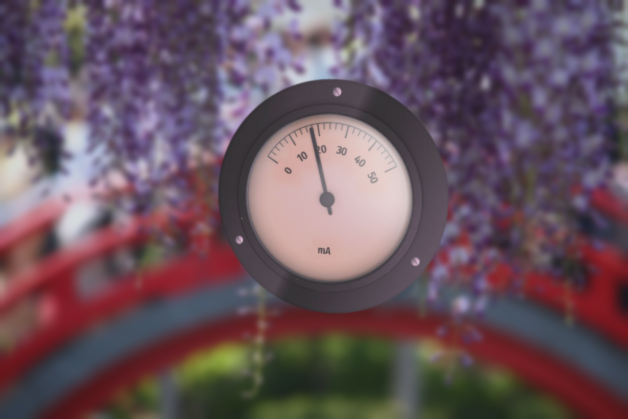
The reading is 18 mA
